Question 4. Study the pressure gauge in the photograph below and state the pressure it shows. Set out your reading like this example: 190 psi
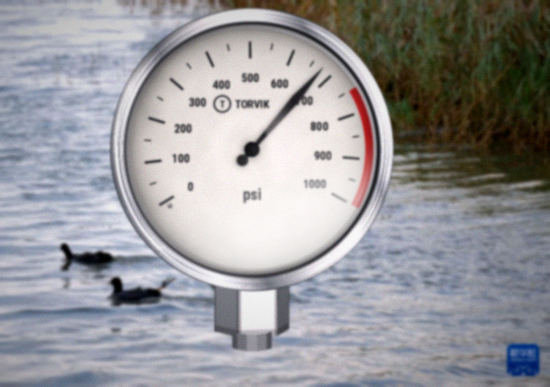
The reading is 675 psi
